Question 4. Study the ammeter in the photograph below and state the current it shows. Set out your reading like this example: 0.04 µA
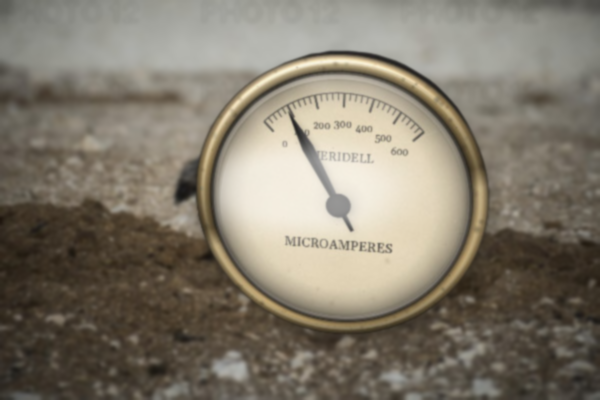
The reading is 100 µA
